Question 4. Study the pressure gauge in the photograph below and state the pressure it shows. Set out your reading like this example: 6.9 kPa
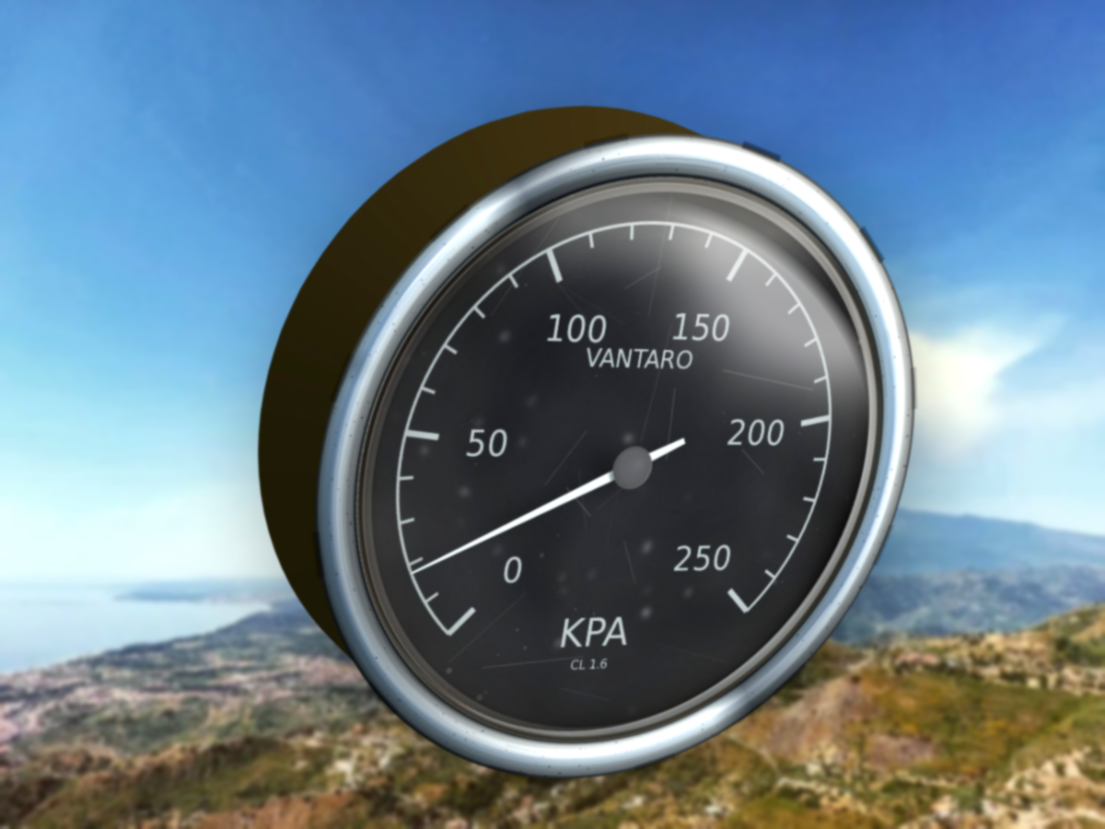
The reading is 20 kPa
